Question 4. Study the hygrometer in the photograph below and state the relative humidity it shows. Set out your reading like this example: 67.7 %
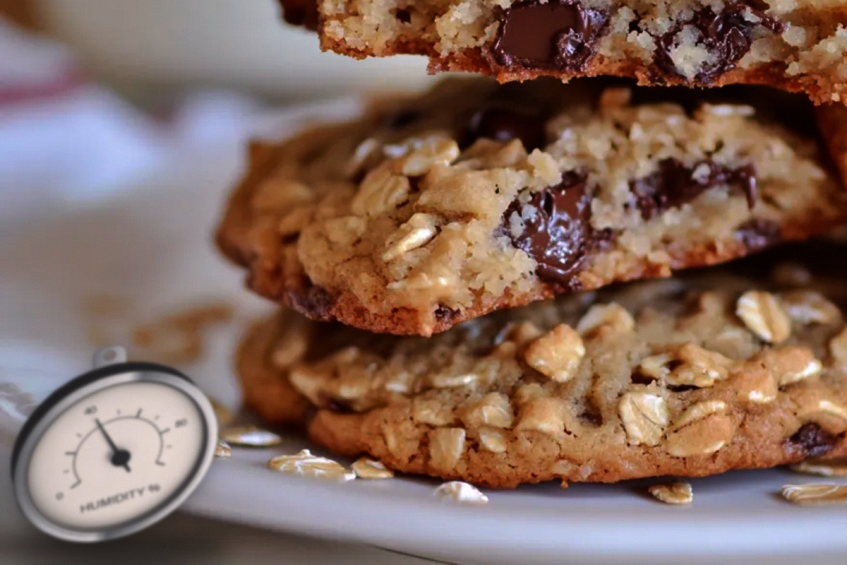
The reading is 40 %
